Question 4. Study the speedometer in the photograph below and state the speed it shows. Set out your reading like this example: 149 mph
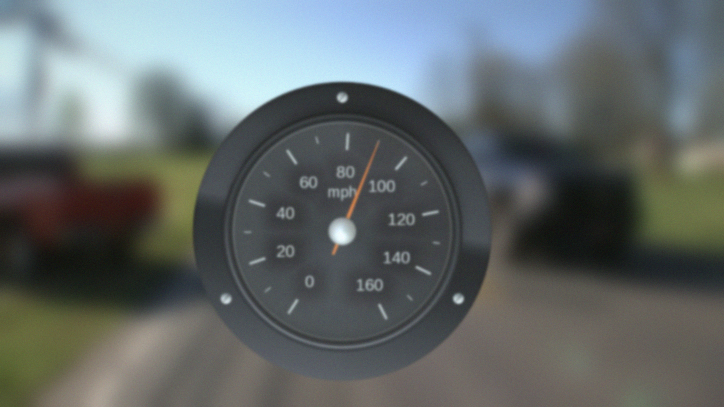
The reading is 90 mph
